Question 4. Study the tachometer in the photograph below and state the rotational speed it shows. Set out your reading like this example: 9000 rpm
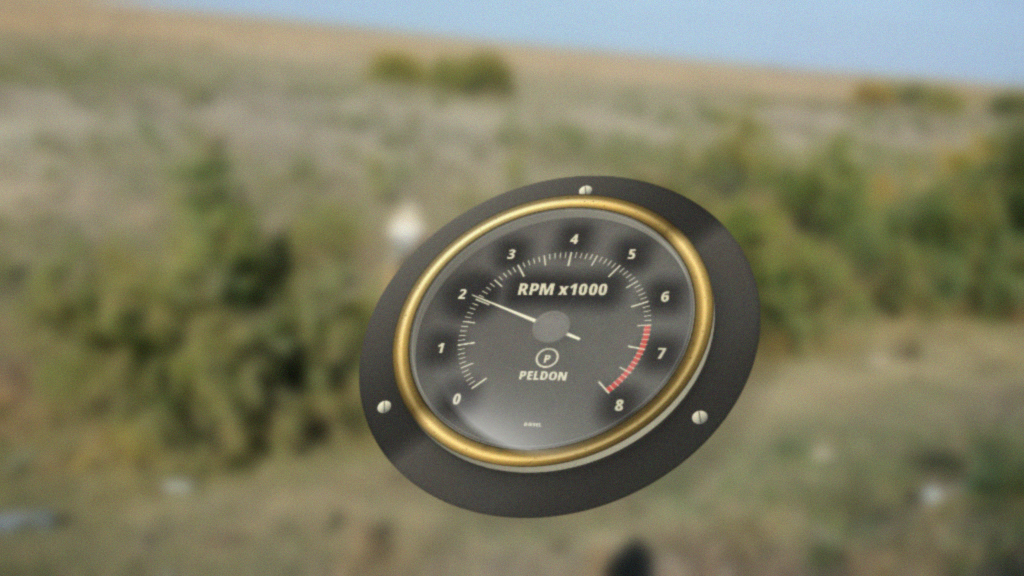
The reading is 2000 rpm
